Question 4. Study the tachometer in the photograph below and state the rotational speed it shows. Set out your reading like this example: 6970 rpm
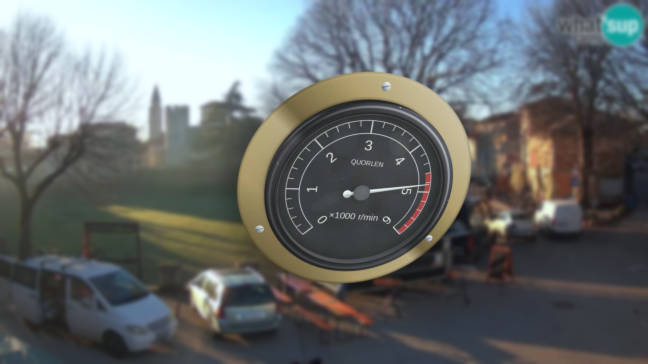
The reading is 4800 rpm
